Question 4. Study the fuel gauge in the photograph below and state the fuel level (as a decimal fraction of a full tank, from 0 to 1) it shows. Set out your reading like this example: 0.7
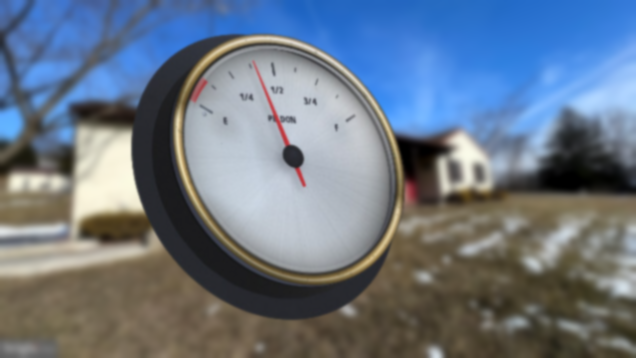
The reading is 0.375
